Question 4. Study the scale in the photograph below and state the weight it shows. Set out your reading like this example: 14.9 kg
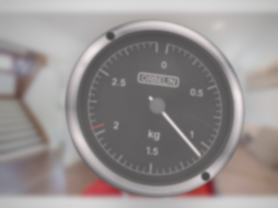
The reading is 1.1 kg
